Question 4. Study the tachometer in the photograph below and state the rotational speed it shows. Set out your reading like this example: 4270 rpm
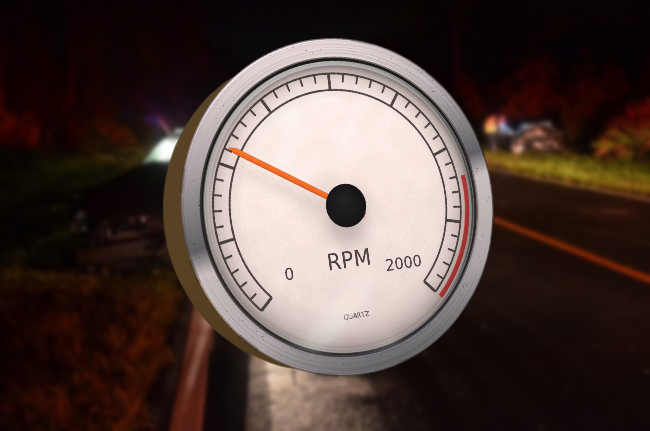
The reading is 550 rpm
